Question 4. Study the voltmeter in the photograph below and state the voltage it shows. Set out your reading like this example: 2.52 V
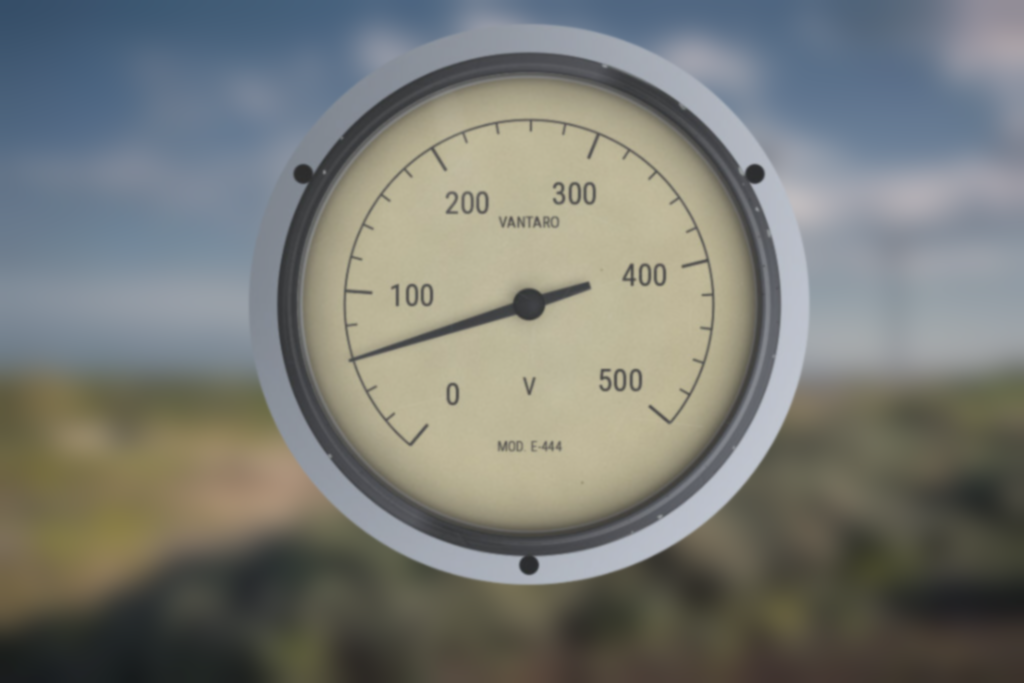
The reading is 60 V
